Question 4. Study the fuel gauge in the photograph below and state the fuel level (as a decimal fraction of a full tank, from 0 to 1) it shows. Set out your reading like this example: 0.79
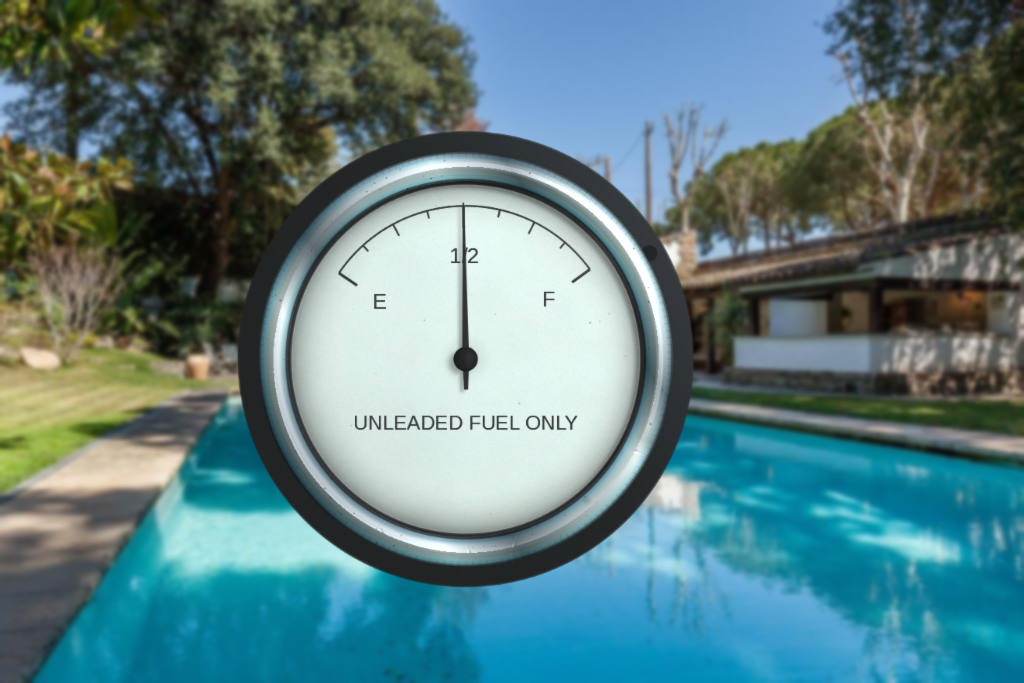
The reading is 0.5
